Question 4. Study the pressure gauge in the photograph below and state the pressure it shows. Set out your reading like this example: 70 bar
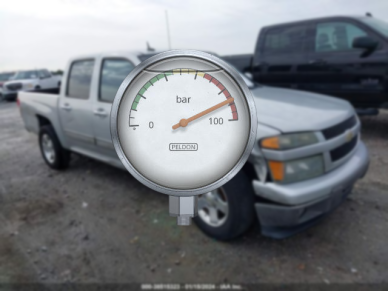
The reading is 87.5 bar
